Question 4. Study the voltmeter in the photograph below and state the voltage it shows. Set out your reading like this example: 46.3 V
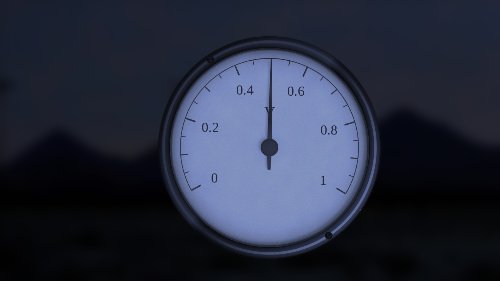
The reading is 0.5 V
